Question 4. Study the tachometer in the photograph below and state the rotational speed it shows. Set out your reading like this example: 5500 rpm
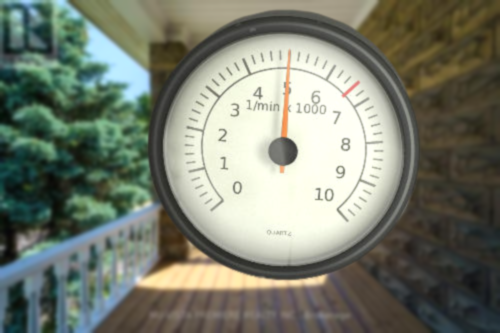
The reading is 5000 rpm
